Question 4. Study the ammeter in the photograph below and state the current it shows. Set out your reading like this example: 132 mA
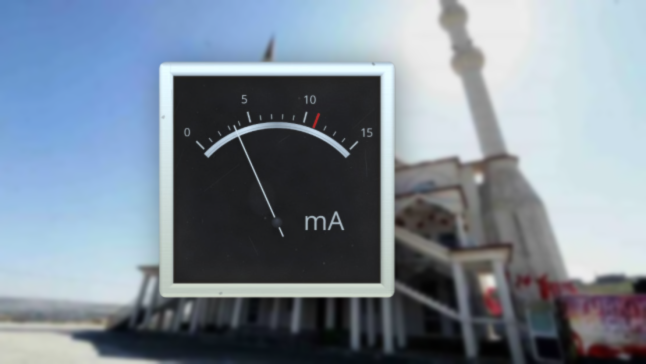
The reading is 3.5 mA
